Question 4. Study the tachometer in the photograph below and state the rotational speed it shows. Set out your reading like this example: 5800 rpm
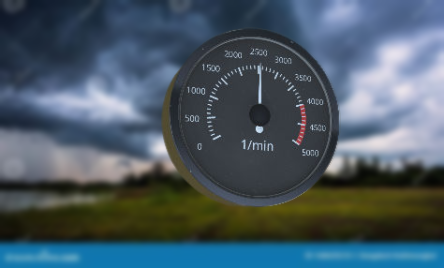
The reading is 2500 rpm
